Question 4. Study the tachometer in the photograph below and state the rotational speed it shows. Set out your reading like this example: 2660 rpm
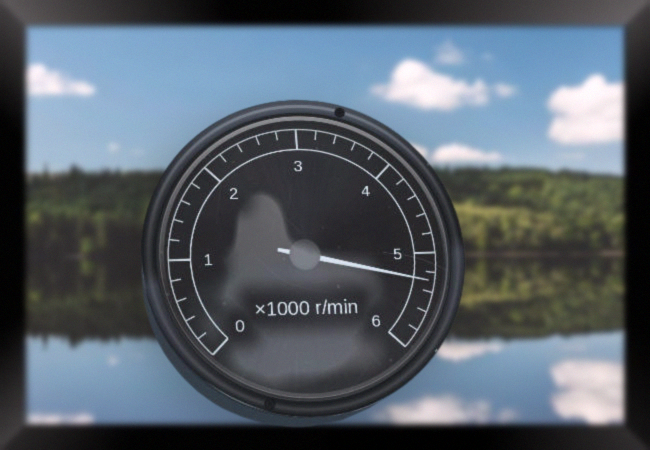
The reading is 5300 rpm
